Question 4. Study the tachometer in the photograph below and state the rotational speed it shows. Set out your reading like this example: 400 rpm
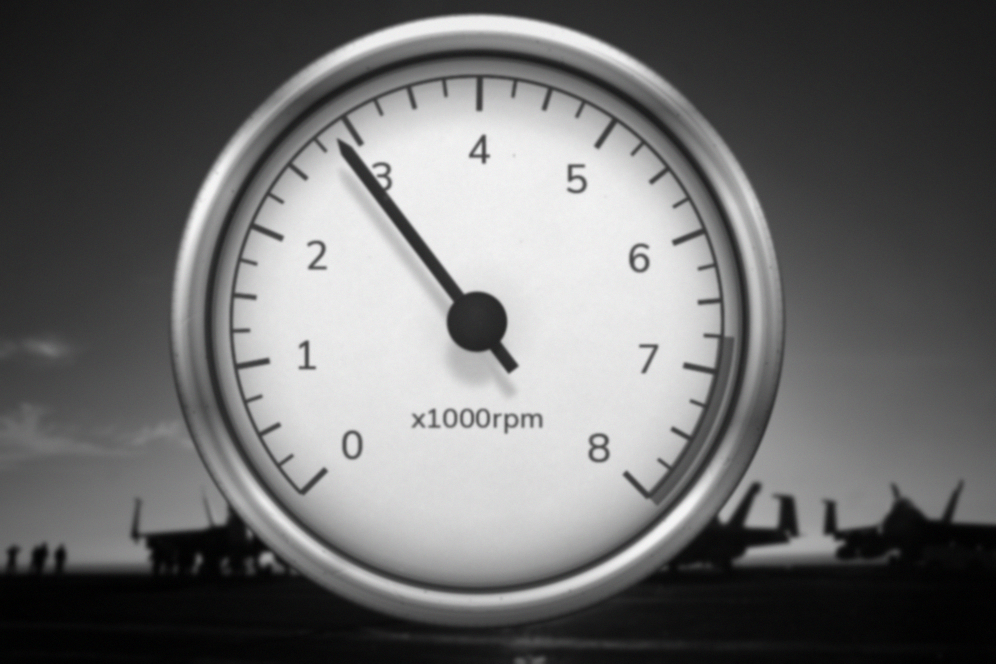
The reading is 2875 rpm
